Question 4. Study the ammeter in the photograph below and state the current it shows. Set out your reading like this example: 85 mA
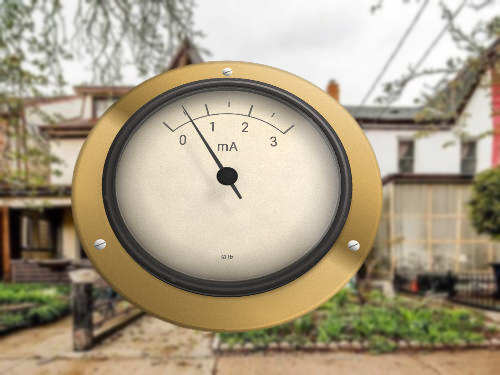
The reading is 0.5 mA
